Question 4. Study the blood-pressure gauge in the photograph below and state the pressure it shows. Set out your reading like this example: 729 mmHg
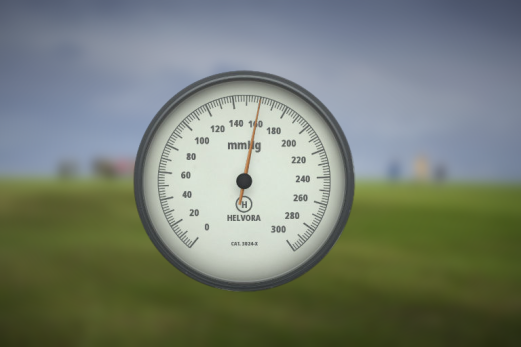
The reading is 160 mmHg
